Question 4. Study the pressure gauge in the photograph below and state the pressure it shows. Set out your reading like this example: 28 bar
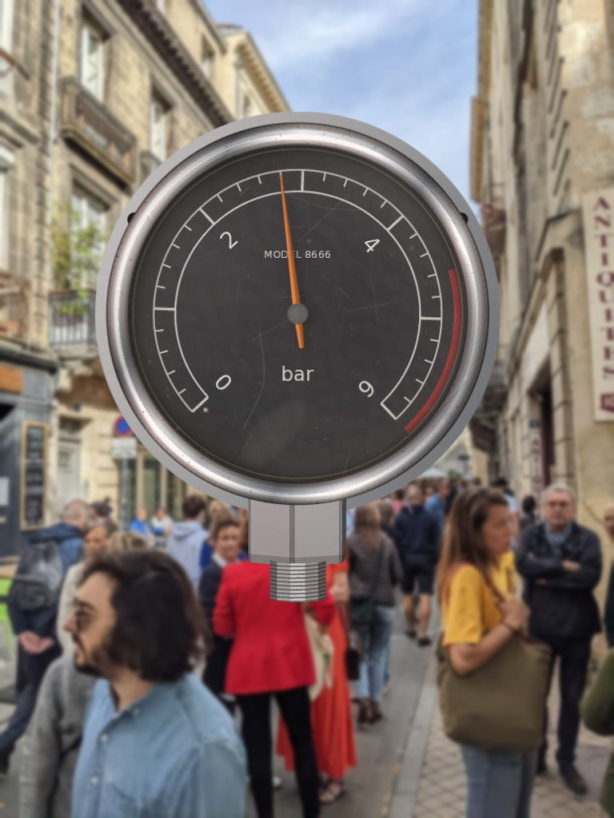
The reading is 2.8 bar
